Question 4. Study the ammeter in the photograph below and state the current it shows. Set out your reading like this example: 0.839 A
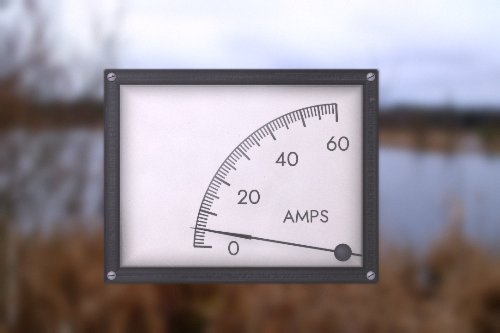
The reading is 5 A
